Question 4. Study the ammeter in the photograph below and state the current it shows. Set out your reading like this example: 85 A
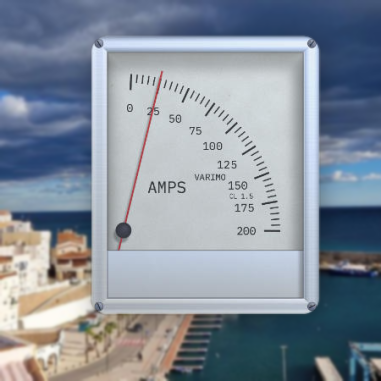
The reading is 25 A
